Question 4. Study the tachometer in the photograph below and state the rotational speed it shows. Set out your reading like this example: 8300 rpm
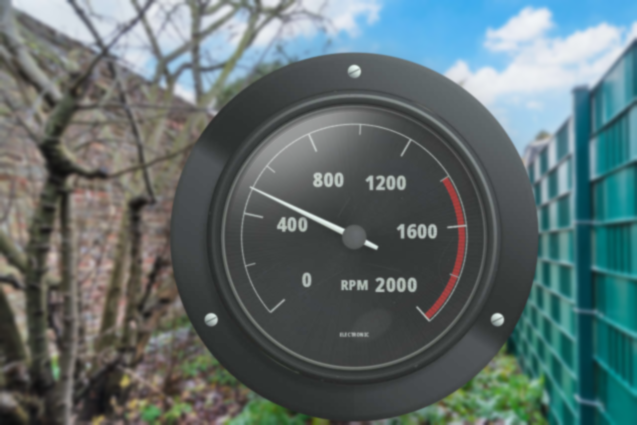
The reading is 500 rpm
